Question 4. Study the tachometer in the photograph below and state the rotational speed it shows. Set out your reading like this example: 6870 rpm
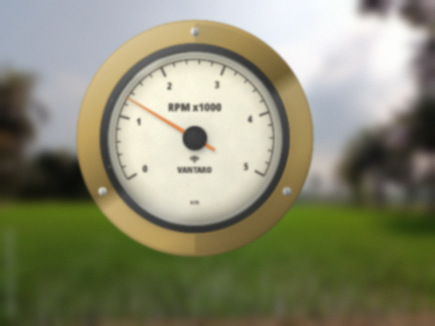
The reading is 1300 rpm
